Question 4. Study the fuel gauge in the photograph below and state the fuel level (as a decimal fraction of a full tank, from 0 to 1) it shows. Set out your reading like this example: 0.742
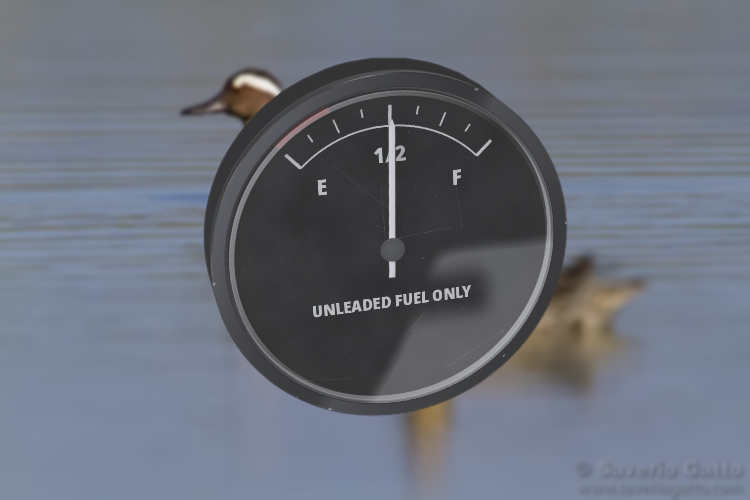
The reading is 0.5
